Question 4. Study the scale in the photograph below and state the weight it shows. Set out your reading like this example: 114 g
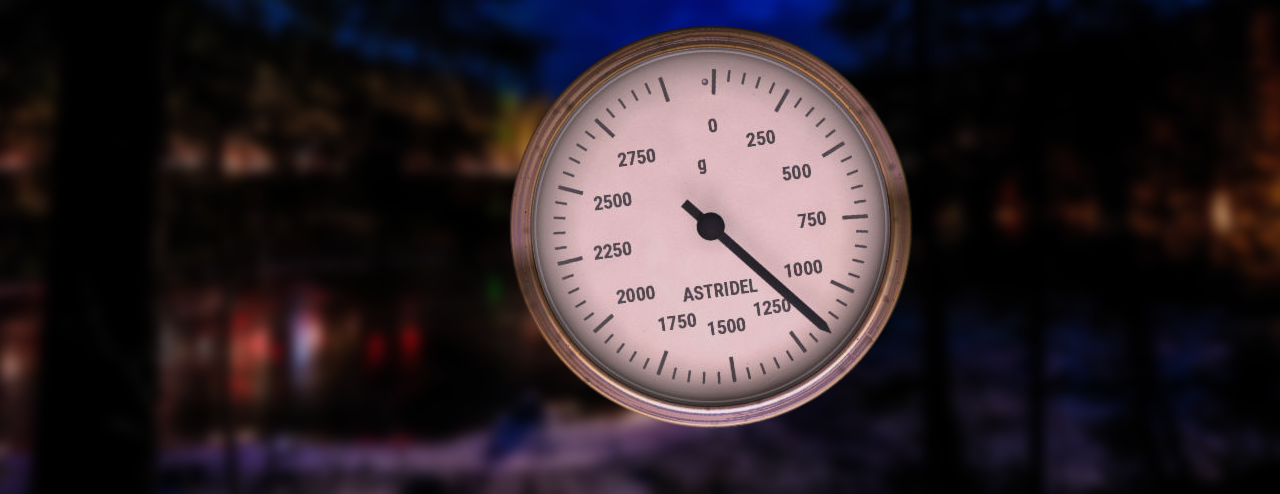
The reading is 1150 g
